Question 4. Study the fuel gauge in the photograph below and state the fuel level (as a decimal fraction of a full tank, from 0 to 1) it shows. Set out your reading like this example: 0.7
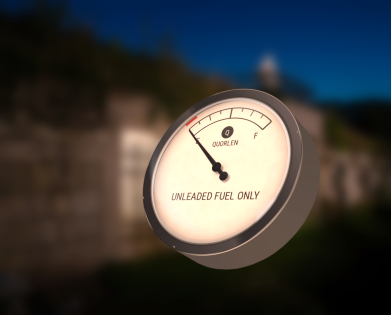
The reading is 0
